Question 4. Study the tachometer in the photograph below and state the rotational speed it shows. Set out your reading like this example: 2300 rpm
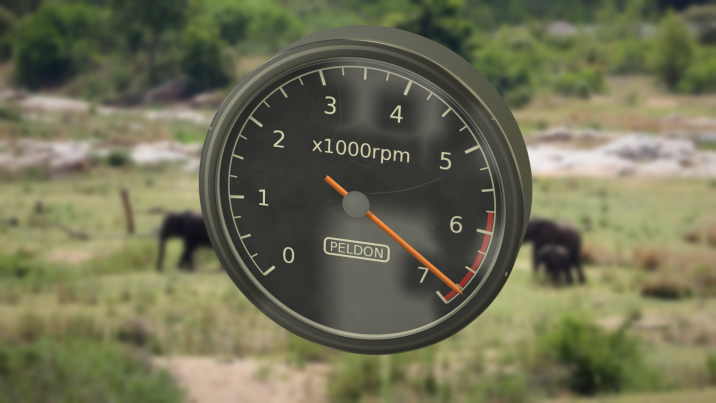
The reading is 6750 rpm
